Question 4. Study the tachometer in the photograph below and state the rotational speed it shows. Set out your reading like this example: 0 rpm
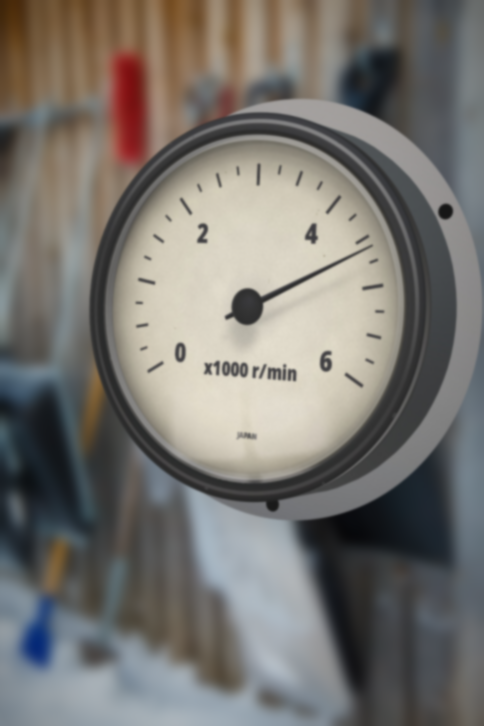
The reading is 4625 rpm
